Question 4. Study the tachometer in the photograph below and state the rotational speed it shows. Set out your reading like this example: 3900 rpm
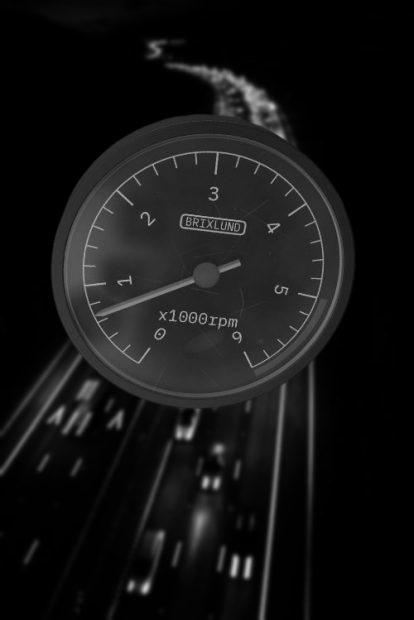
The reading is 700 rpm
